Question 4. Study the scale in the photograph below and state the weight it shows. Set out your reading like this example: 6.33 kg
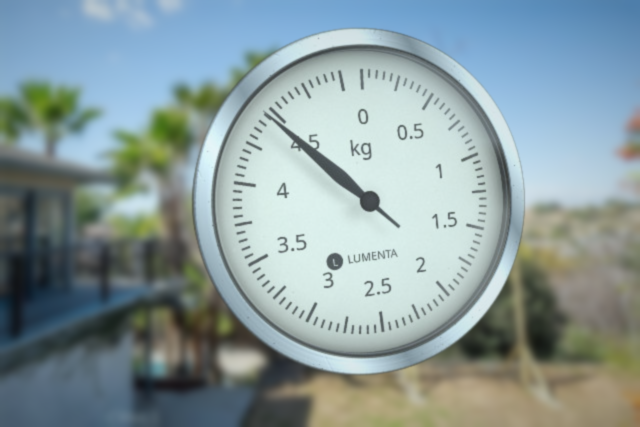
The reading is 4.45 kg
